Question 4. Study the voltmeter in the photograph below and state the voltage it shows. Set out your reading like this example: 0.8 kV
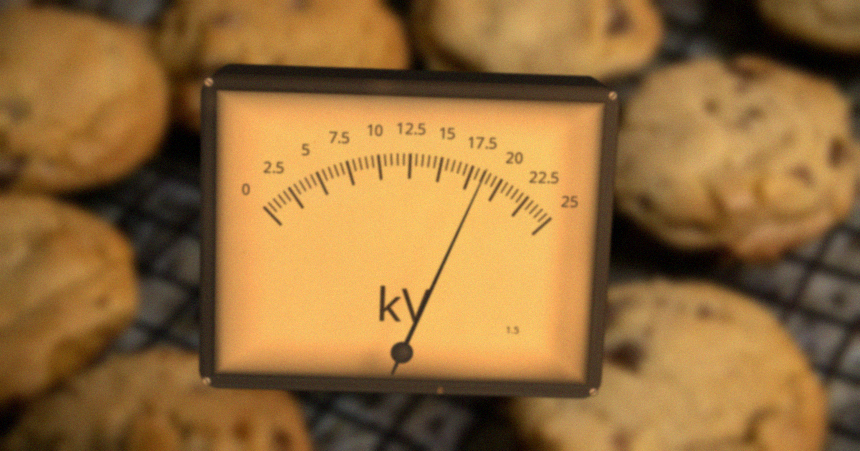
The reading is 18.5 kV
